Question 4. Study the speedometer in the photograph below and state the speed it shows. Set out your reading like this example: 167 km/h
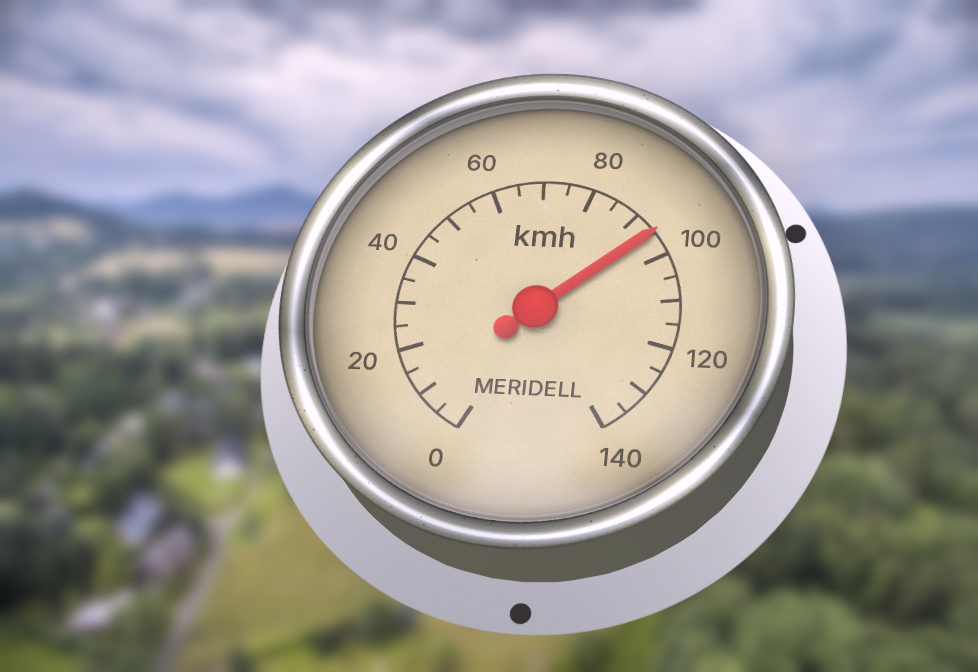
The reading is 95 km/h
